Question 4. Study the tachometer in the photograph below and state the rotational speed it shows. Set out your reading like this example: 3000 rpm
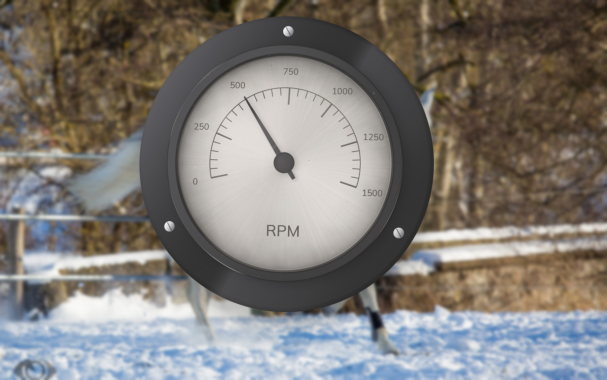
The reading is 500 rpm
